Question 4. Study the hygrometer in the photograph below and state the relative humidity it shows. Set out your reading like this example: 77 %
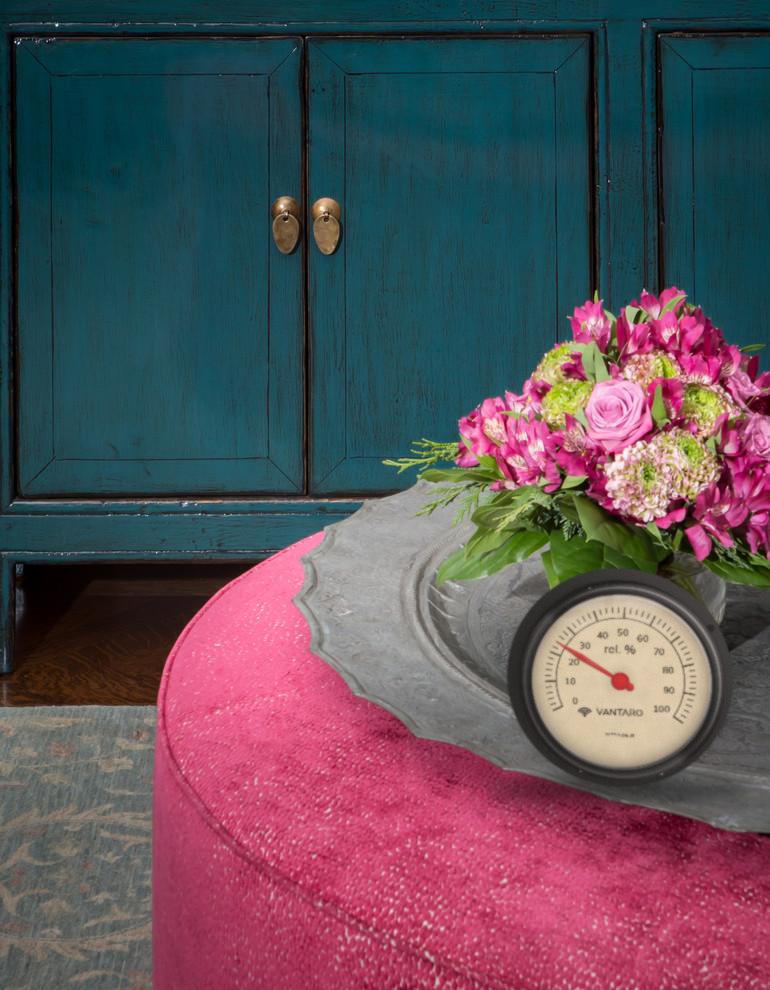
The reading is 24 %
